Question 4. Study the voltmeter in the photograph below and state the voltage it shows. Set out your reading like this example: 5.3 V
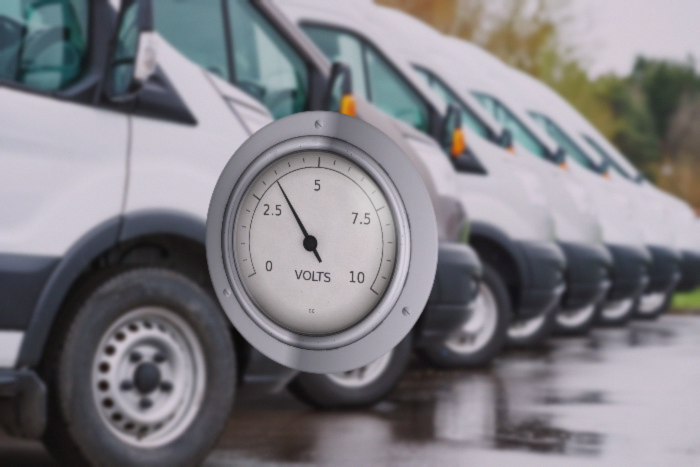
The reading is 3.5 V
